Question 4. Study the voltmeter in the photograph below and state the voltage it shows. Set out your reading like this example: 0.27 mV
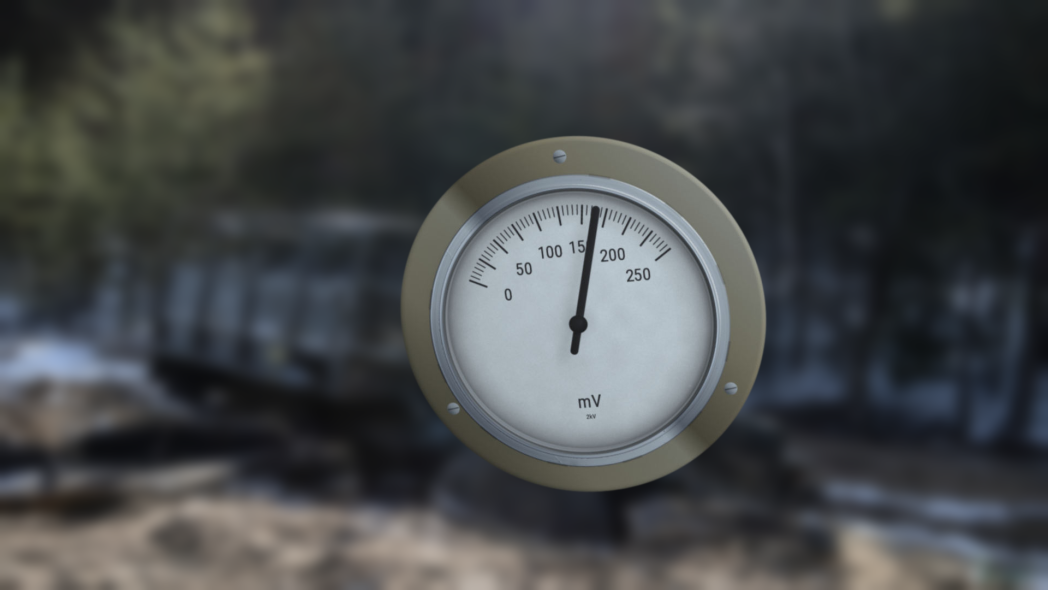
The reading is 165 mV
